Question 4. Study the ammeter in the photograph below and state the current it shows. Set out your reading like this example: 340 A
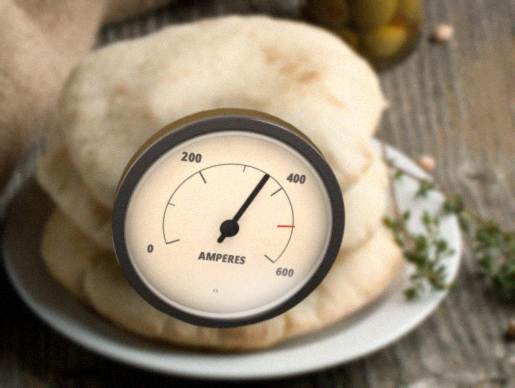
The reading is 350 A
